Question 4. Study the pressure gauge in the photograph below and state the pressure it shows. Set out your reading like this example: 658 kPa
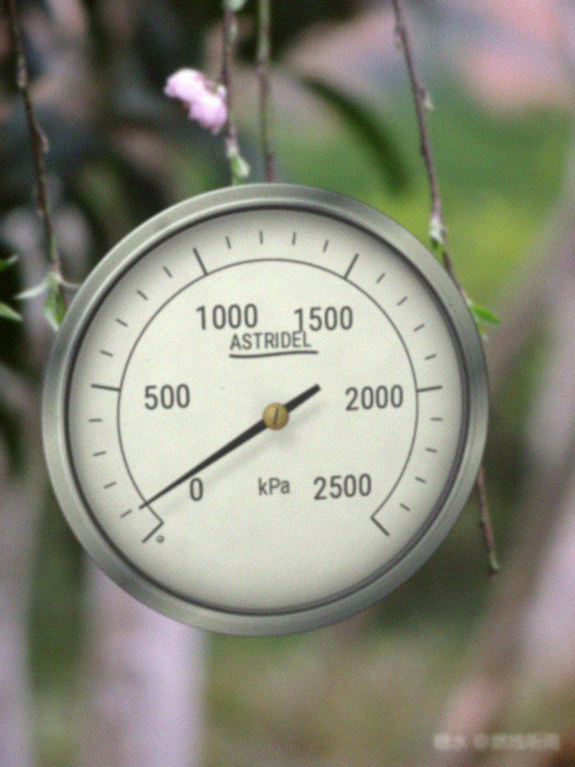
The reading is 100 kPa
